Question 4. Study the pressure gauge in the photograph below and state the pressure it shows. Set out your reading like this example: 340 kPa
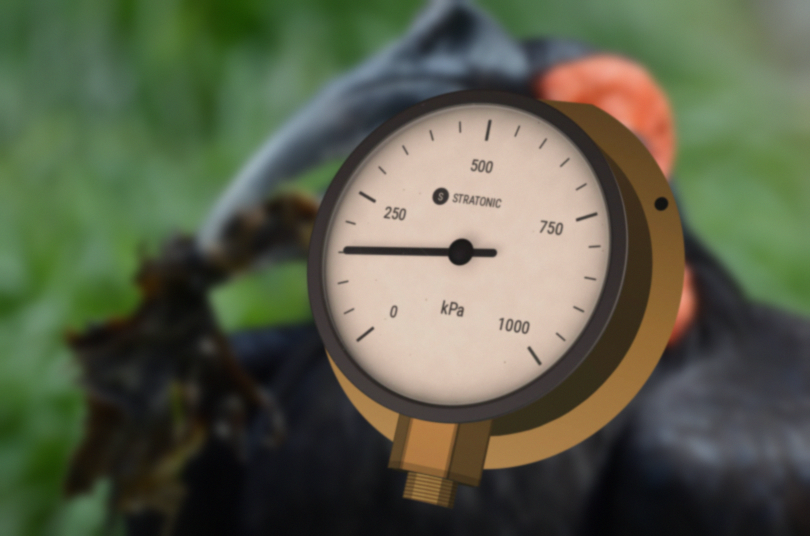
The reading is 150 kPa
